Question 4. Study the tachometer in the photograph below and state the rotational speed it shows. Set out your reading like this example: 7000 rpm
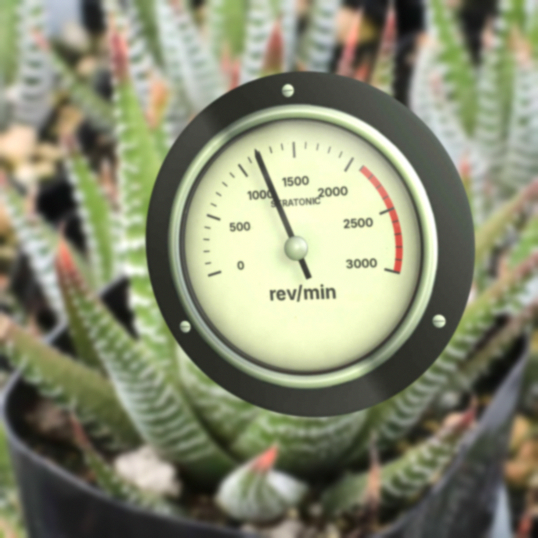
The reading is 1200 rpm
